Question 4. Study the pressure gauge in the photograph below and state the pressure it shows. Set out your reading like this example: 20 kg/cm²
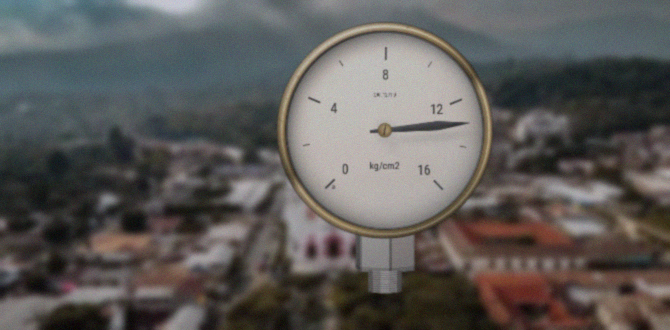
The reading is 13 kg/cm²
